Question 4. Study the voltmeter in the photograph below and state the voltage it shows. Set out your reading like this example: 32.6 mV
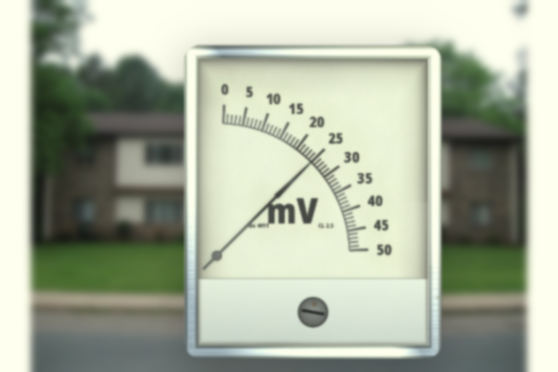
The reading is 25 mV
